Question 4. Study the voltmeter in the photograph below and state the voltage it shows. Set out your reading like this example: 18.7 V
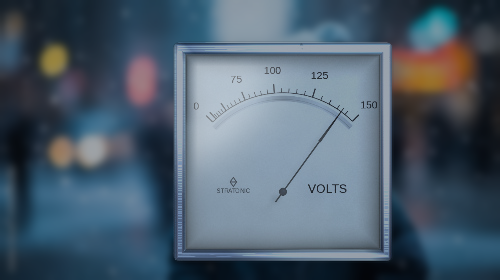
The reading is 142.5 V
